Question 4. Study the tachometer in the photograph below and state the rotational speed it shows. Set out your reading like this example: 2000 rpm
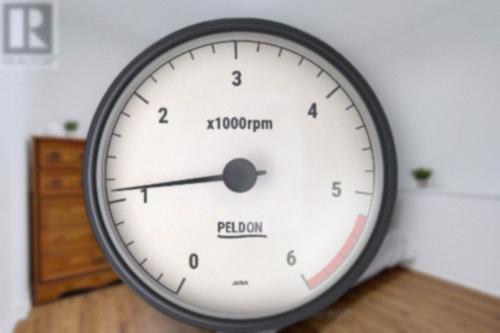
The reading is 1100 rpm
